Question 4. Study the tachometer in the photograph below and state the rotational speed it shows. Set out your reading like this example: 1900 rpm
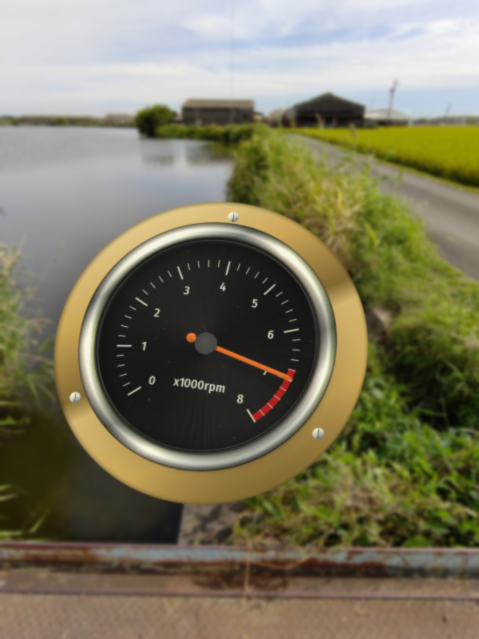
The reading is 7000 rpm
